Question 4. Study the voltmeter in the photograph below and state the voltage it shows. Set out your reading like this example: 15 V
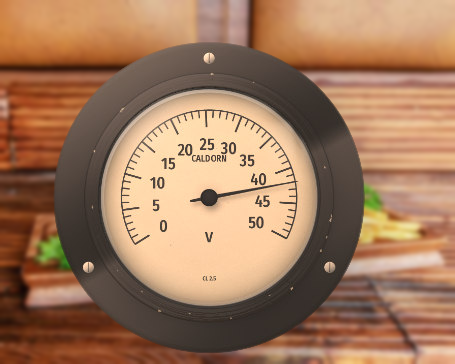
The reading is 42 V
